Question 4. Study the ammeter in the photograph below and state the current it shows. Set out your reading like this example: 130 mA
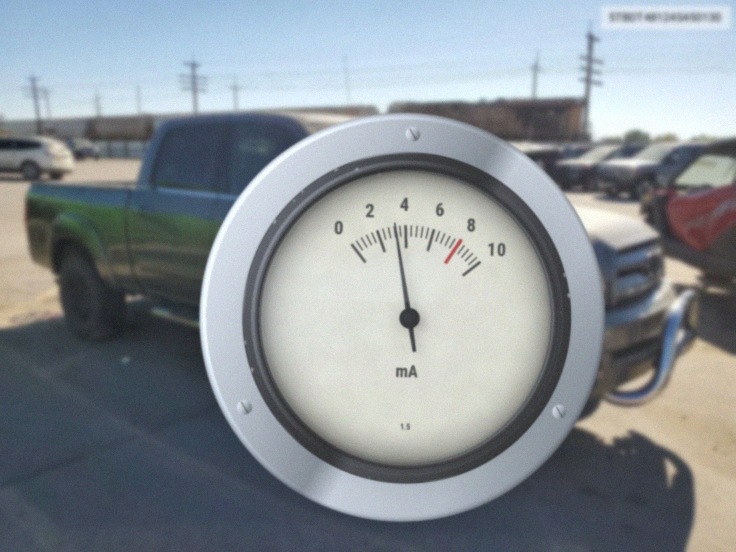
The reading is 3.2 mA
